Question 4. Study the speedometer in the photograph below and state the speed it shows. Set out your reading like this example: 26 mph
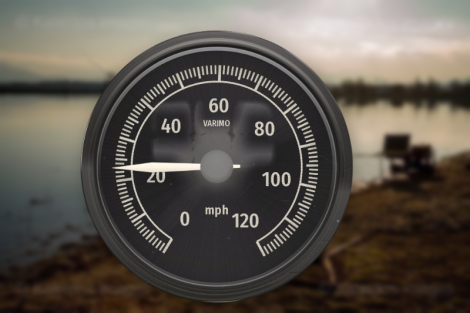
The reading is 23 mph
